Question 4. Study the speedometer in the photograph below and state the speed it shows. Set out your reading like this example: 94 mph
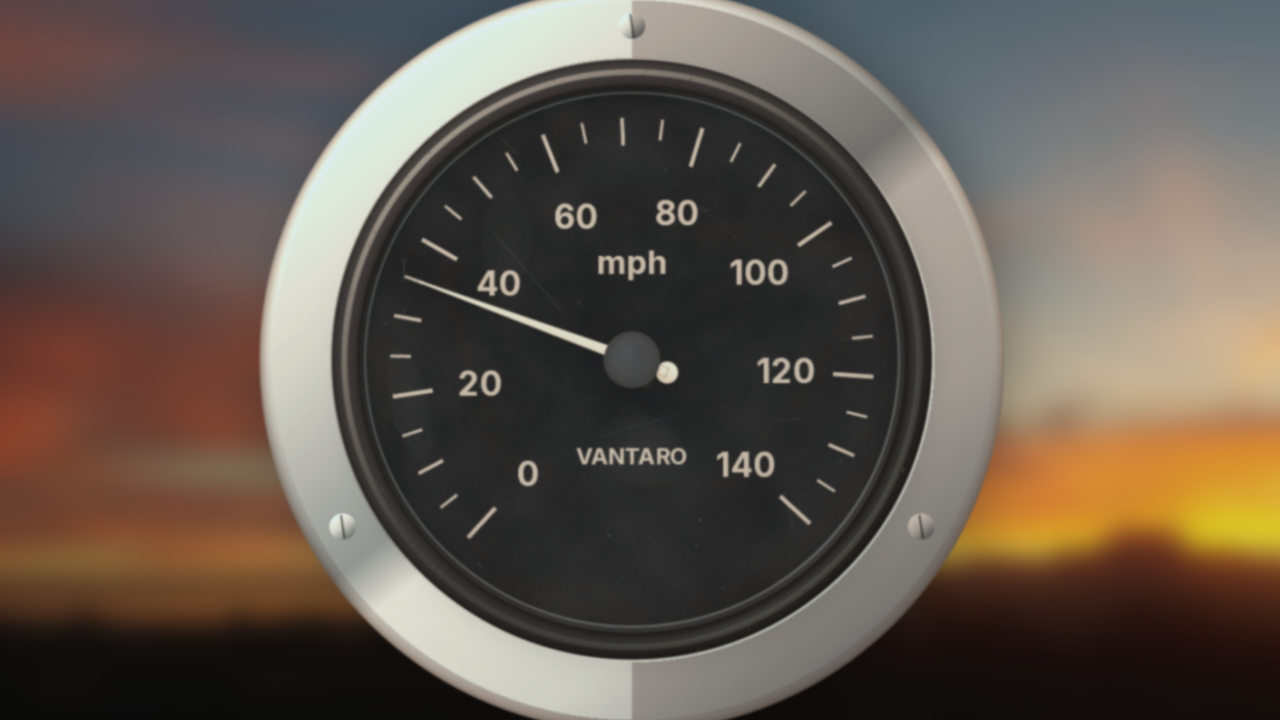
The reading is 35 mph
